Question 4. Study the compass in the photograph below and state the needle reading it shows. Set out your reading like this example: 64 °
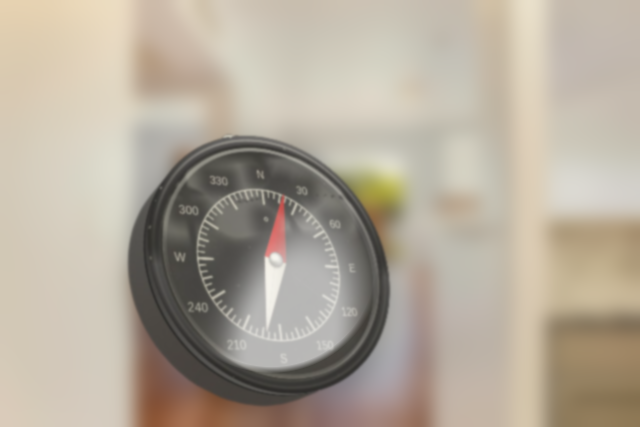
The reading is 15 °
